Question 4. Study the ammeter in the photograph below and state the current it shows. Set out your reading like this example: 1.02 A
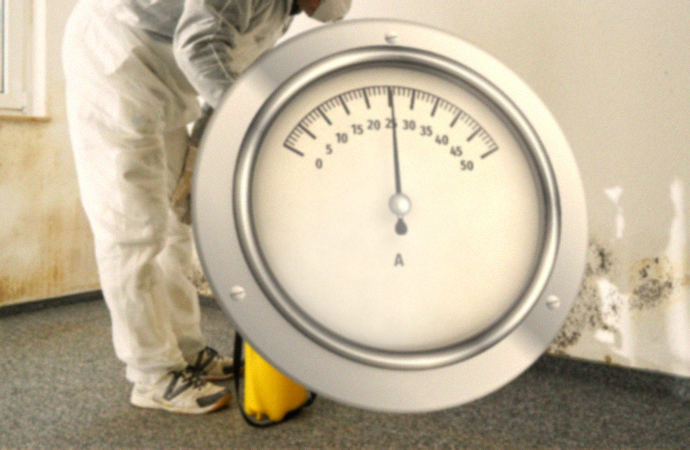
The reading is 25 A
